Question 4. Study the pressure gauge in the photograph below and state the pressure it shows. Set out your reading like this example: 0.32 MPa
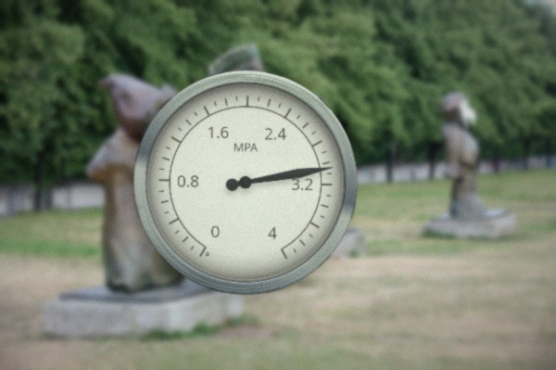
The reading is 3.05 MPa
